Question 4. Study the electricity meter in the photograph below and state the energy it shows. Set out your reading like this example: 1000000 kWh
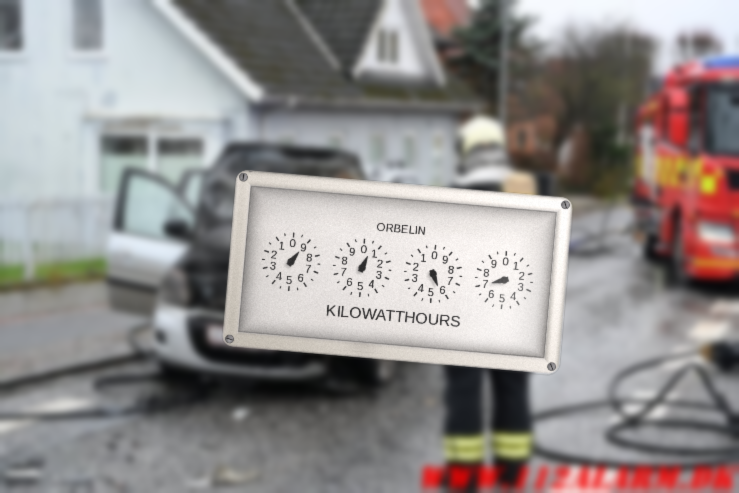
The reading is 9057 kWh
